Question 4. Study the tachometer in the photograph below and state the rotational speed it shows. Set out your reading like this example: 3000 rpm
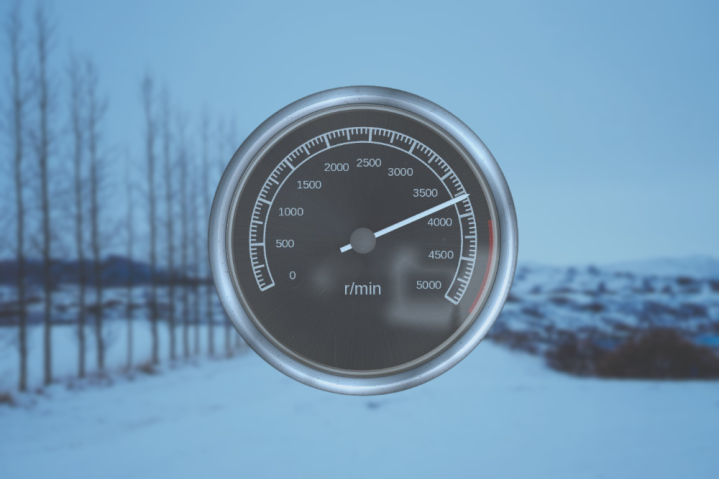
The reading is 3800 rpm
